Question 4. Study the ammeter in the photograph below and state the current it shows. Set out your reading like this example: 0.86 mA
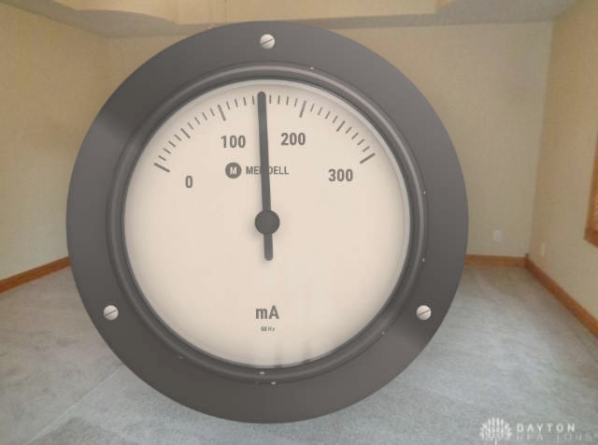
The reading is 150 mA
